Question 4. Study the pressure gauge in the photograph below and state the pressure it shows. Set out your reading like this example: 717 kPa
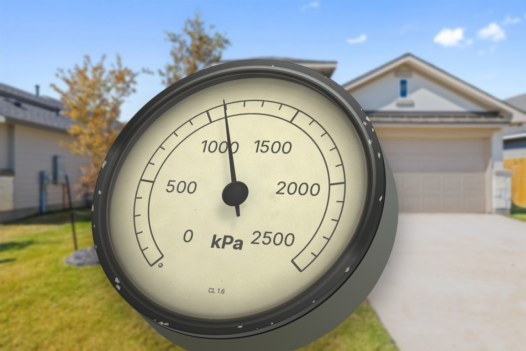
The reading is 1100 kPa
